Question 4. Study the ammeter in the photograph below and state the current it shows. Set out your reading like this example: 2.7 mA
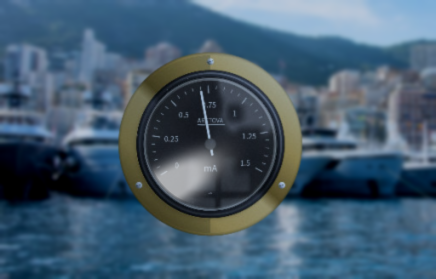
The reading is 0.7 mA
